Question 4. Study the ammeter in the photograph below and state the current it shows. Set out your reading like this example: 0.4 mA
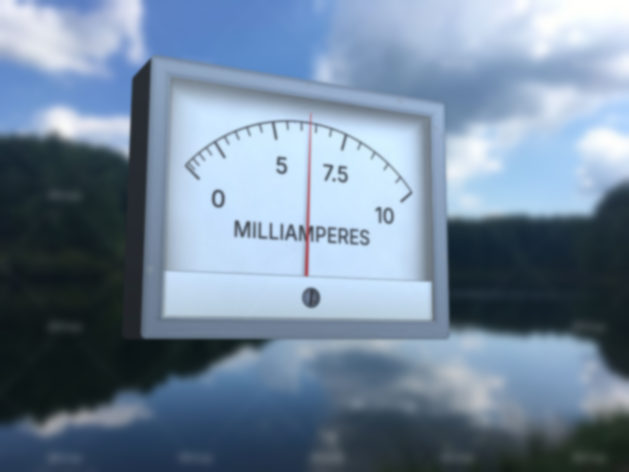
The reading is 6.25 mA
